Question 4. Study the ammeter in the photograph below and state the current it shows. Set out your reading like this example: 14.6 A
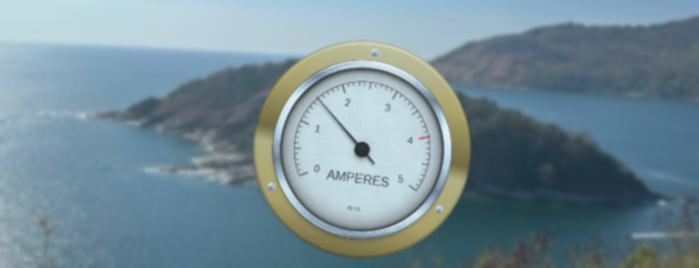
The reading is 1.5 A
